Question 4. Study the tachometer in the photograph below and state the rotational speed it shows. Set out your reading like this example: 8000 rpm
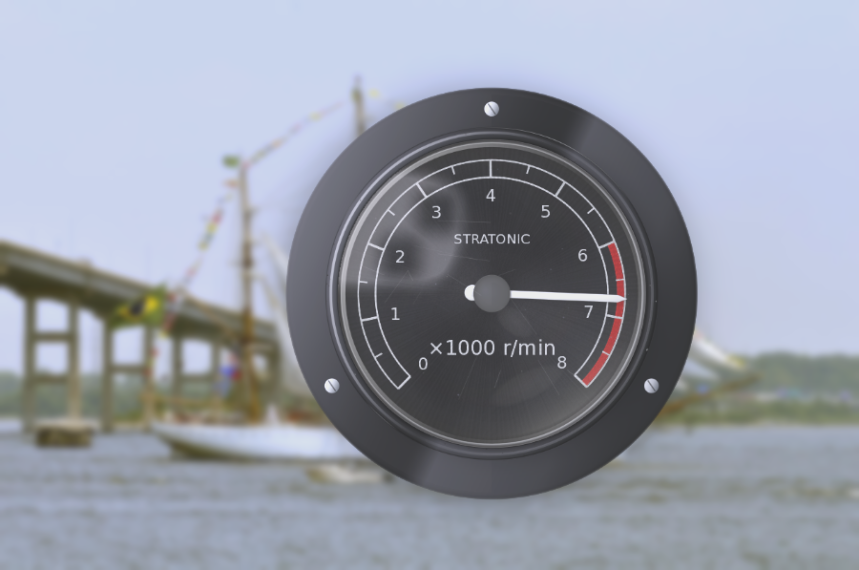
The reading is 6750 rpm
